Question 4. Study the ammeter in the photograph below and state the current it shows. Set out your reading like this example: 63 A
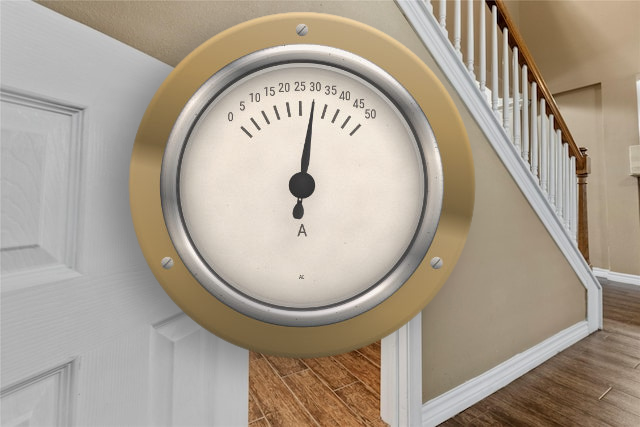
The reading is 30 A
